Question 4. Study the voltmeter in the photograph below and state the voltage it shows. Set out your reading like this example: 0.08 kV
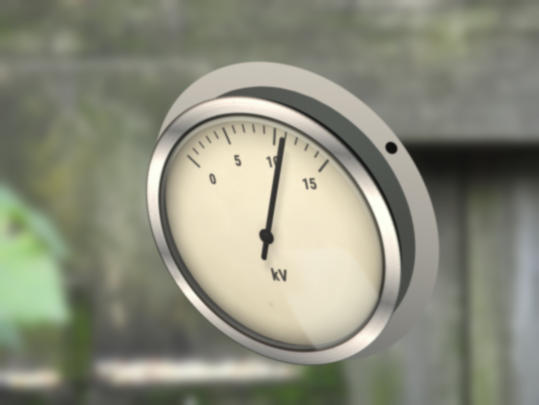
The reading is 11 kV
